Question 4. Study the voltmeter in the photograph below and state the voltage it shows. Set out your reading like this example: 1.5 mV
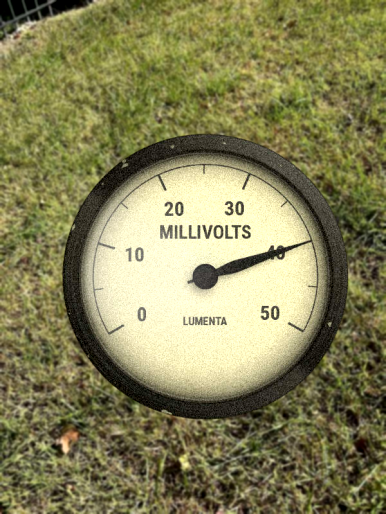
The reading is 40 mV
